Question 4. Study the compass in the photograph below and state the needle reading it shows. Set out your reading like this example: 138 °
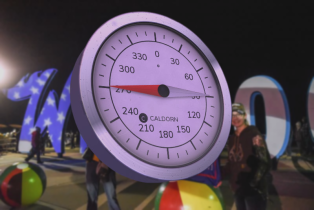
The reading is 270 °
